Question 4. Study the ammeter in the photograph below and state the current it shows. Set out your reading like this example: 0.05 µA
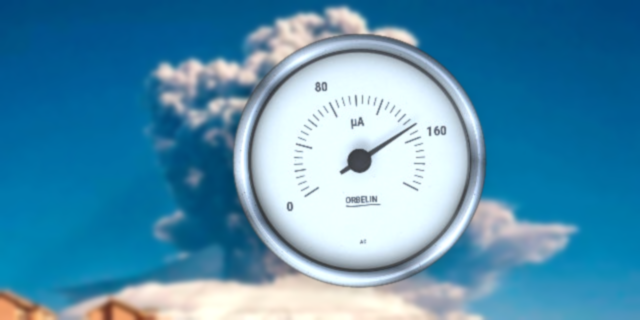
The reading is 150 µA
